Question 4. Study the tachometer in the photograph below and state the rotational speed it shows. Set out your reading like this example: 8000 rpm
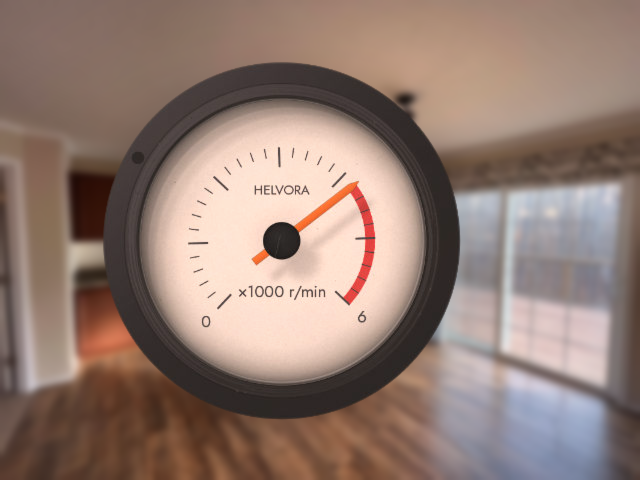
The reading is 4200 rpm
